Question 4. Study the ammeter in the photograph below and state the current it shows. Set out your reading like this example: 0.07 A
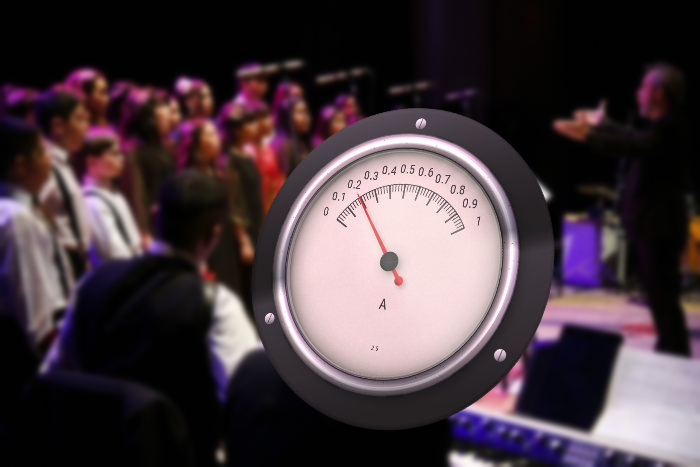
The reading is 0.2 A
